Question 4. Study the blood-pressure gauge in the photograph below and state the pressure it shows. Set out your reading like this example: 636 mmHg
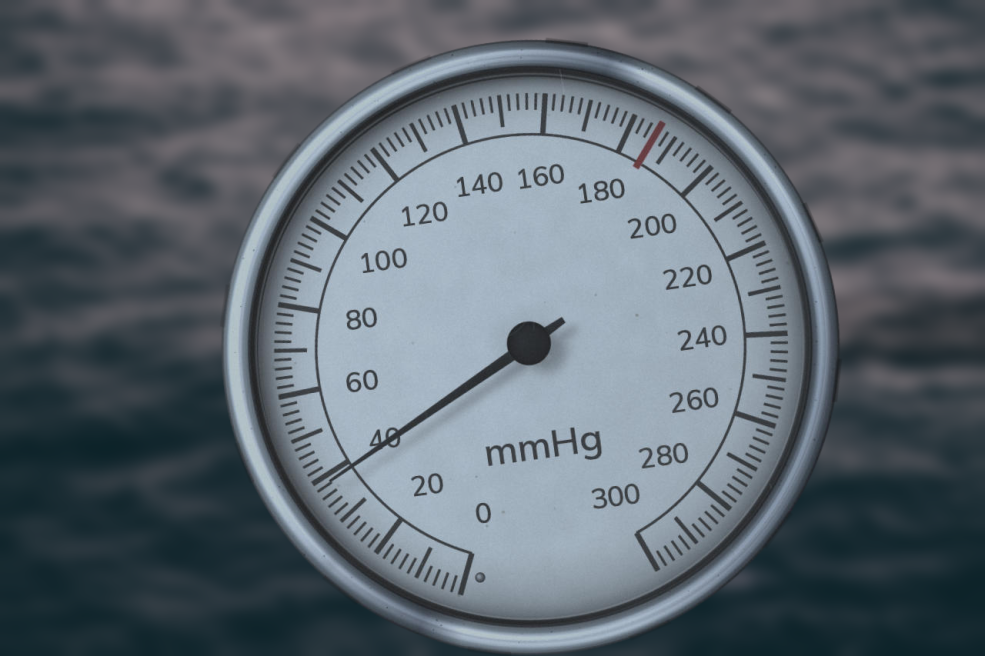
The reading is 38 mmHg
